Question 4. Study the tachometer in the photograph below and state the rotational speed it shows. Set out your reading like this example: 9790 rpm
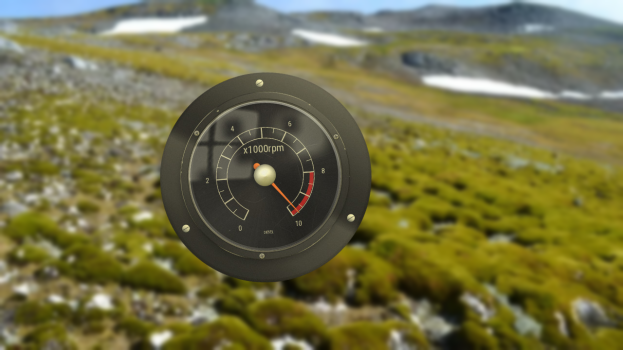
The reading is 9750 rpm
